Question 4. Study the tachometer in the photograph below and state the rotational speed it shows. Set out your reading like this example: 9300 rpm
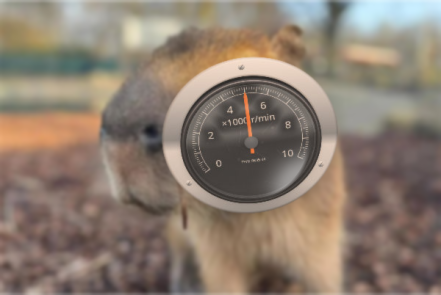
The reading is 5000 rpm
